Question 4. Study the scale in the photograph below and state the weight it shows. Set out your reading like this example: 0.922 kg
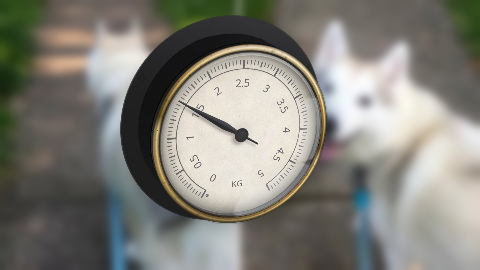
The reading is 1.5 kg
